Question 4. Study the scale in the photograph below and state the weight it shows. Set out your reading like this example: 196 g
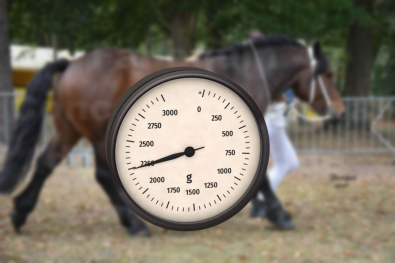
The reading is 2250 g
